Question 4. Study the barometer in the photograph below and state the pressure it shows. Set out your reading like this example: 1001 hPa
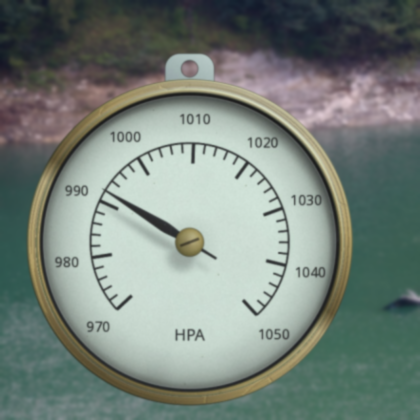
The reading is 992 hPa
